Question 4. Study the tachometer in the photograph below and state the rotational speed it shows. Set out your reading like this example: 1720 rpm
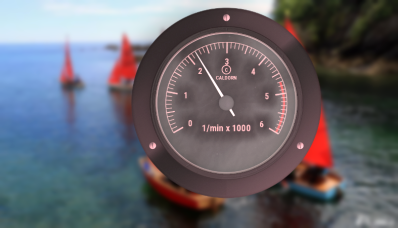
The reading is 2200 rpm
